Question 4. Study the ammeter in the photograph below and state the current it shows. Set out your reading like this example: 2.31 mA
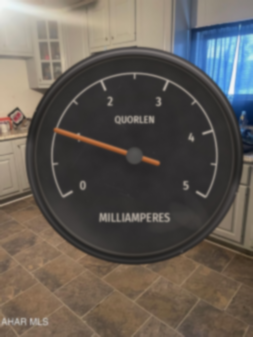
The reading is 1 mA
